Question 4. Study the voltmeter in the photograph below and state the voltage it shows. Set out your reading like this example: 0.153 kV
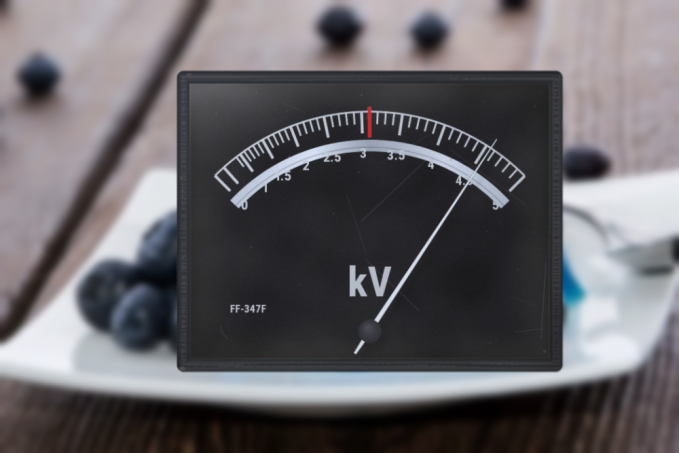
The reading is 4.55 kV
